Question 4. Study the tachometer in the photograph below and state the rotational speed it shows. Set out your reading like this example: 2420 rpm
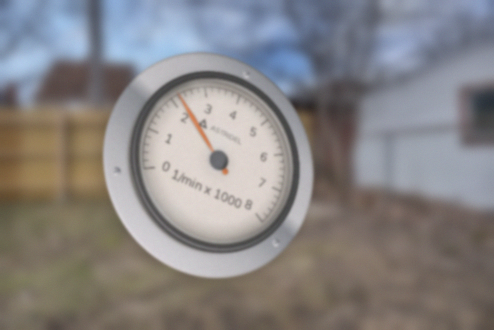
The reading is 2200 rpm
